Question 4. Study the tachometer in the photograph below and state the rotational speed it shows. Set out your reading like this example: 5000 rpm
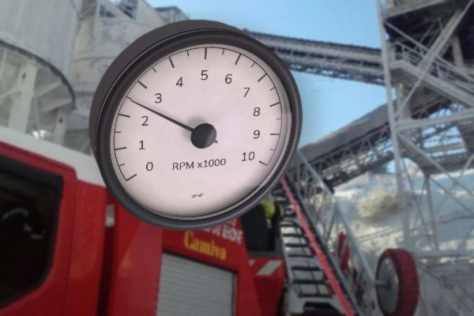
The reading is 2500 rpm
